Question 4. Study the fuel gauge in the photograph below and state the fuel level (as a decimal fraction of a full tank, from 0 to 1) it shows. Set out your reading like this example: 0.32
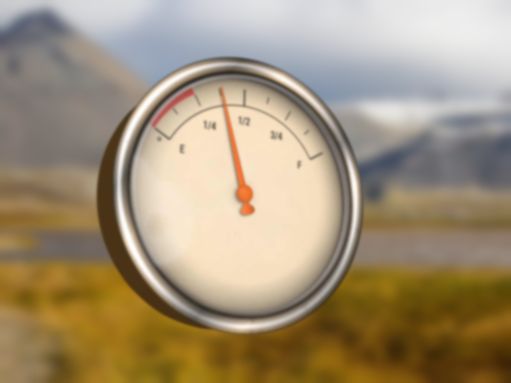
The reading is 0.375
